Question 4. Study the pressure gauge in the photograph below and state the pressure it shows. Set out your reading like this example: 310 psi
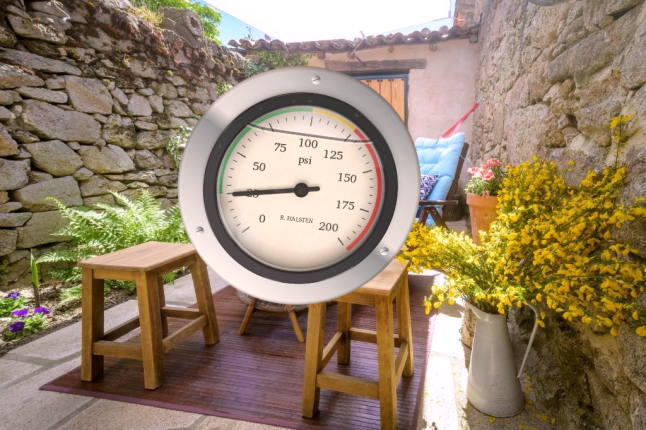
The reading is 25 psi
